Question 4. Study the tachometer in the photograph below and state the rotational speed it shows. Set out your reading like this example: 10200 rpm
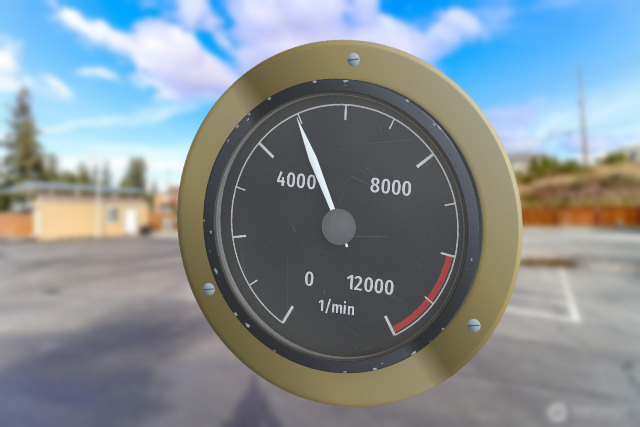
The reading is 5000 rpm
